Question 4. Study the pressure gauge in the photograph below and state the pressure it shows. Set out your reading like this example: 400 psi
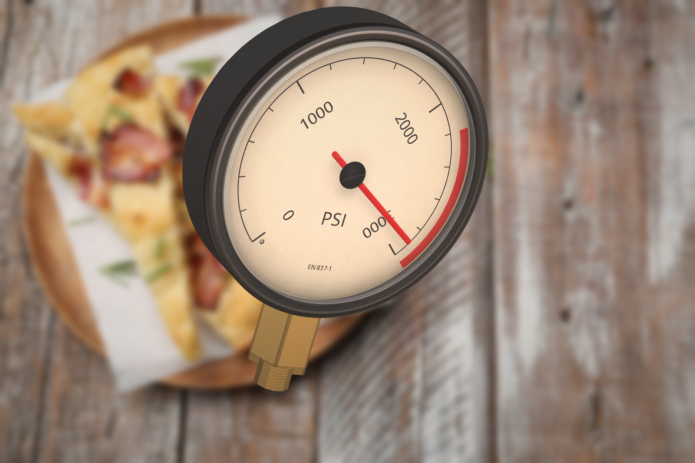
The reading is 2900 psi
